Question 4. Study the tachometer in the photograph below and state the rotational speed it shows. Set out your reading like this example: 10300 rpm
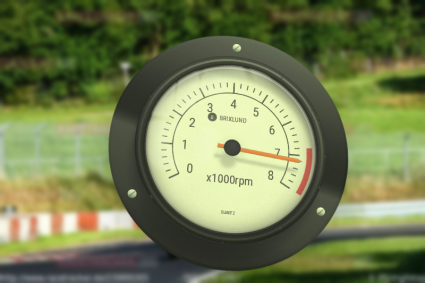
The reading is 7200 rpm
